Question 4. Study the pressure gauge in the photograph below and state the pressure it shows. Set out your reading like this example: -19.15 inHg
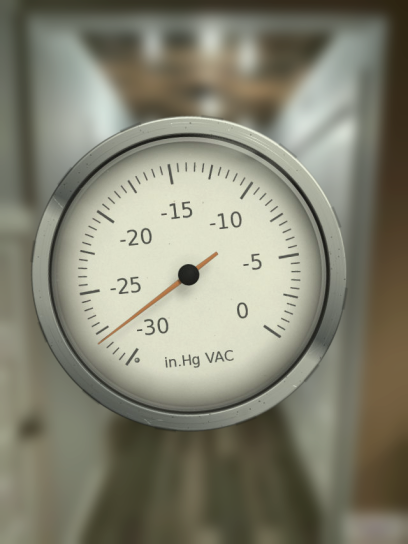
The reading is -28 inHg
